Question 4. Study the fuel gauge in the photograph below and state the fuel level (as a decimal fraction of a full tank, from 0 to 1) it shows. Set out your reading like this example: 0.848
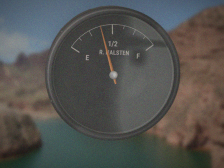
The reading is 0.375
